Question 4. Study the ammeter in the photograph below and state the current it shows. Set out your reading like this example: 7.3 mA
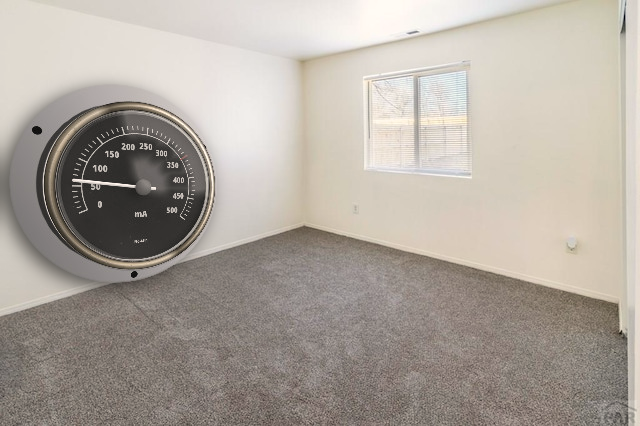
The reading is 60 mA
